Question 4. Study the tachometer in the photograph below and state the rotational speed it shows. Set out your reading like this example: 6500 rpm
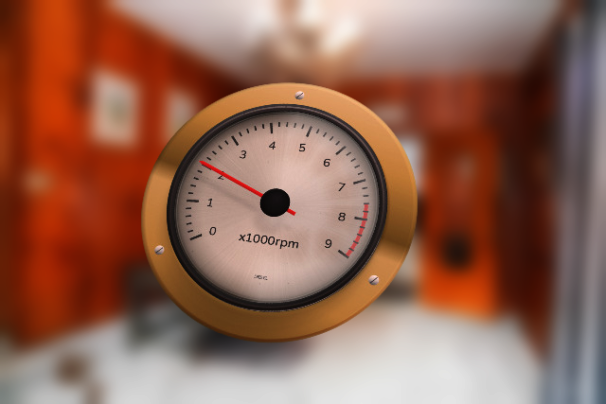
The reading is 2000 rpm
